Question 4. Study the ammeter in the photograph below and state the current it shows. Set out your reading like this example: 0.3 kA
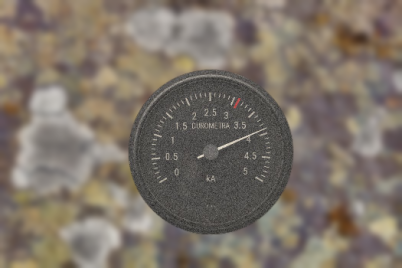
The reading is 3.9 kA
